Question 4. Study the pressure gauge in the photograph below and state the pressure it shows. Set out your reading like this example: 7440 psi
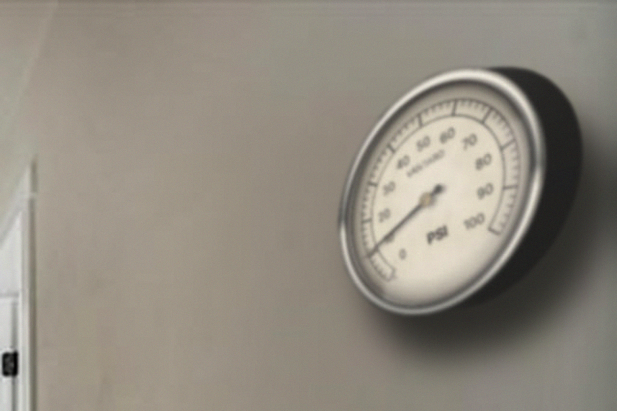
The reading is 10 psi
